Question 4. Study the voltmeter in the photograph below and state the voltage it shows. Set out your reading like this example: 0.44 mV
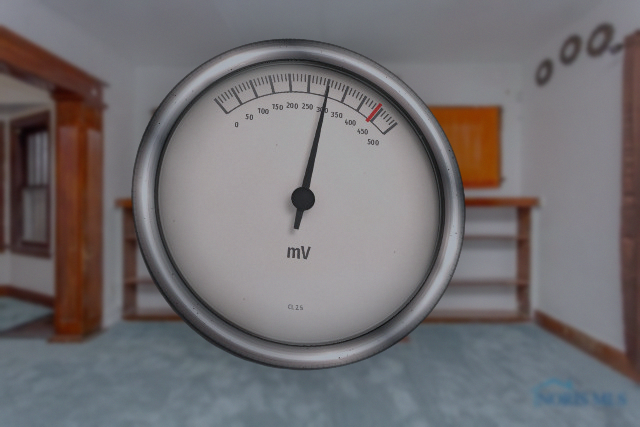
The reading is 300 mV
